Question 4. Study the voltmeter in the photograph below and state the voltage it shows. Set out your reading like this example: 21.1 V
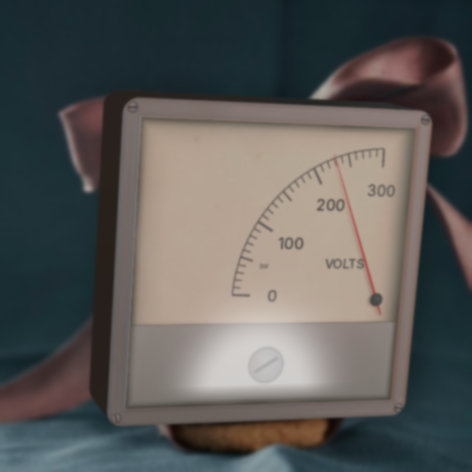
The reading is 230 V
